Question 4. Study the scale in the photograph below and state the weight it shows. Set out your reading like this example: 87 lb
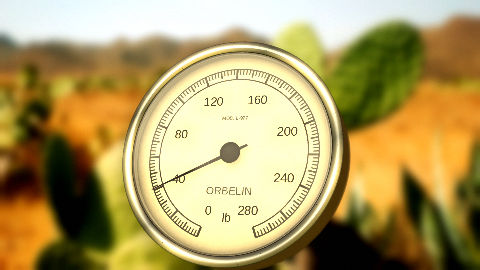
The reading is 40 lb
